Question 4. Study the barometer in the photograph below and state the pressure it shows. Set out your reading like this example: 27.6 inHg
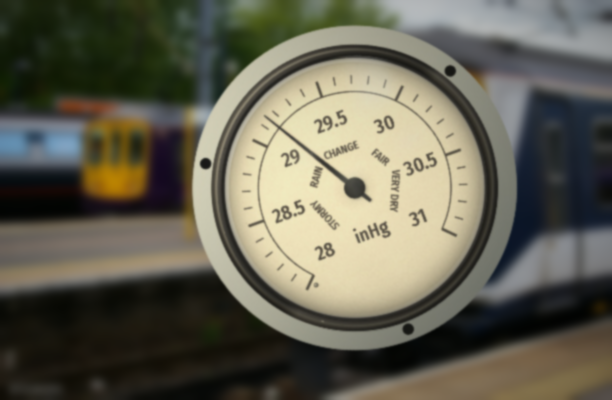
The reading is 29.15 inHg
